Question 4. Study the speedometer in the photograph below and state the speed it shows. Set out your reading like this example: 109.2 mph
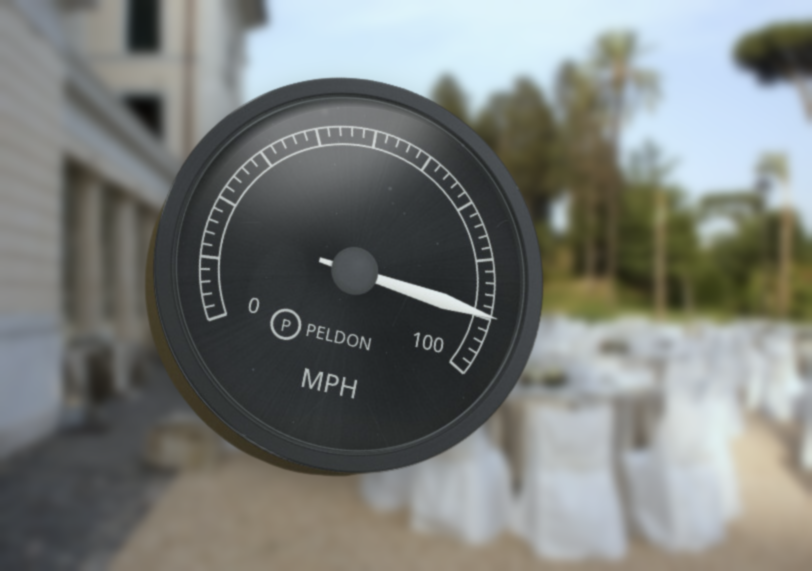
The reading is 90 mph
